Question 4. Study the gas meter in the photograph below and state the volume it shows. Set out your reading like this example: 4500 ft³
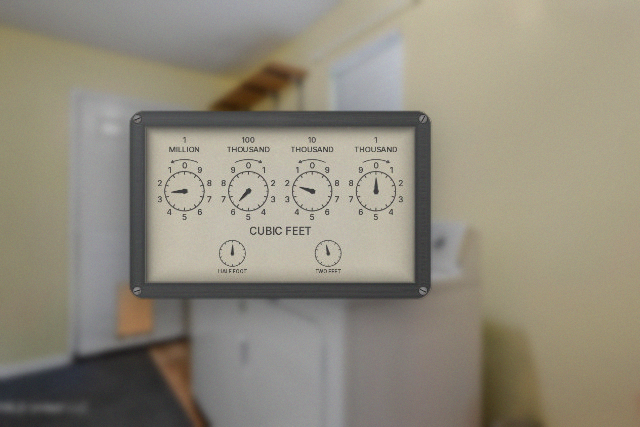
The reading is 262000 ft³
